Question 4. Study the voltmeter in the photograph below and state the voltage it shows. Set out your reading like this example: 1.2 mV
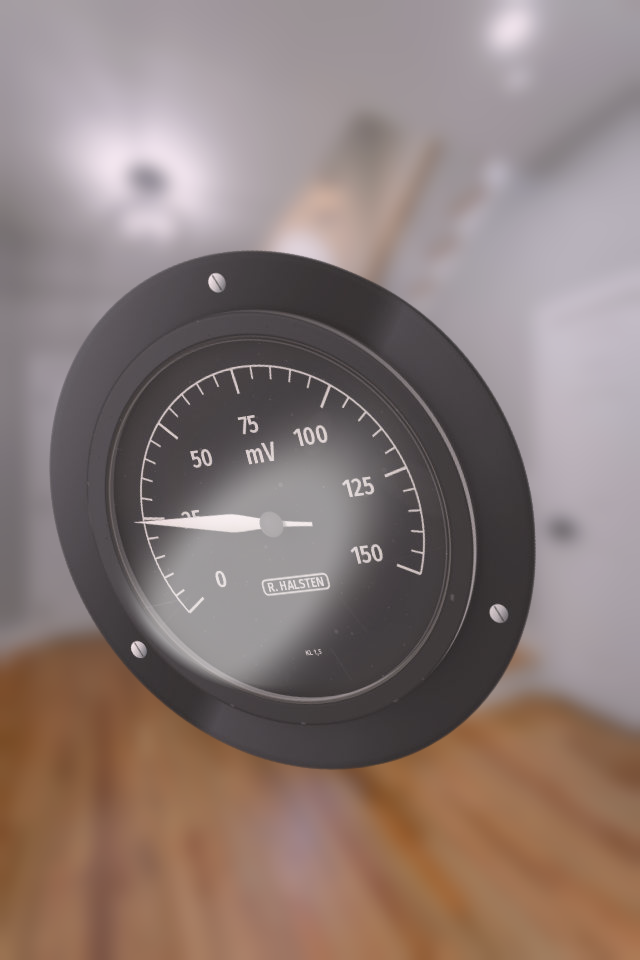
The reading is 25 mV
